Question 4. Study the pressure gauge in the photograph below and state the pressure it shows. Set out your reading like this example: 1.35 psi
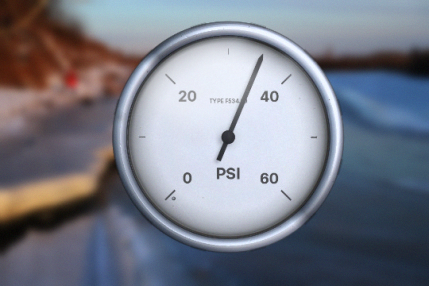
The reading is 35 psi
